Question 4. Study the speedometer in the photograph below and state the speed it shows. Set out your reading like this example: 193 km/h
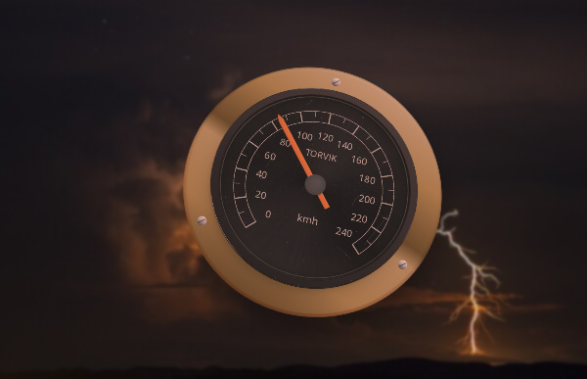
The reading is 85 km/h
